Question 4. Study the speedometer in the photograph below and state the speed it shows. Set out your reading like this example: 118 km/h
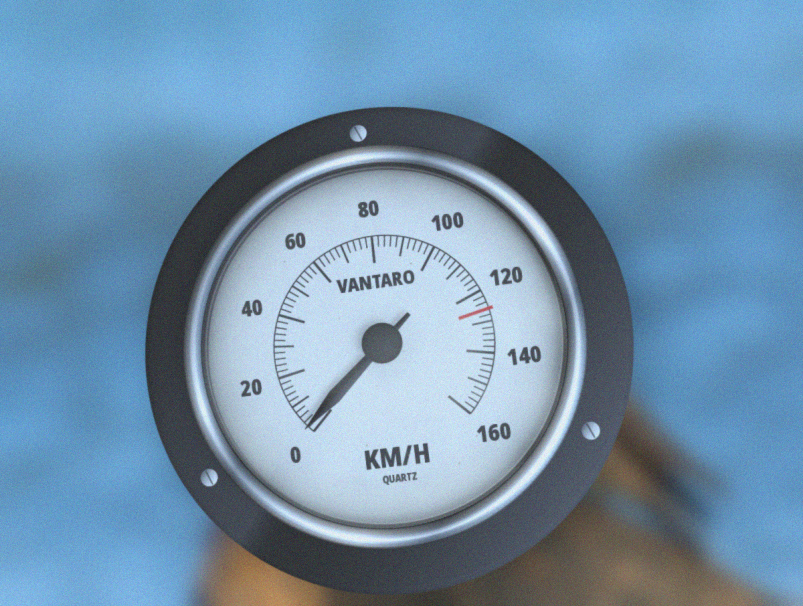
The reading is 2 km/h
